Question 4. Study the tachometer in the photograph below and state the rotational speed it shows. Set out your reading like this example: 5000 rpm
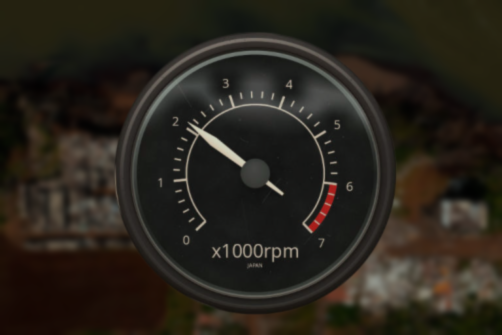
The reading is 2100 rpm
